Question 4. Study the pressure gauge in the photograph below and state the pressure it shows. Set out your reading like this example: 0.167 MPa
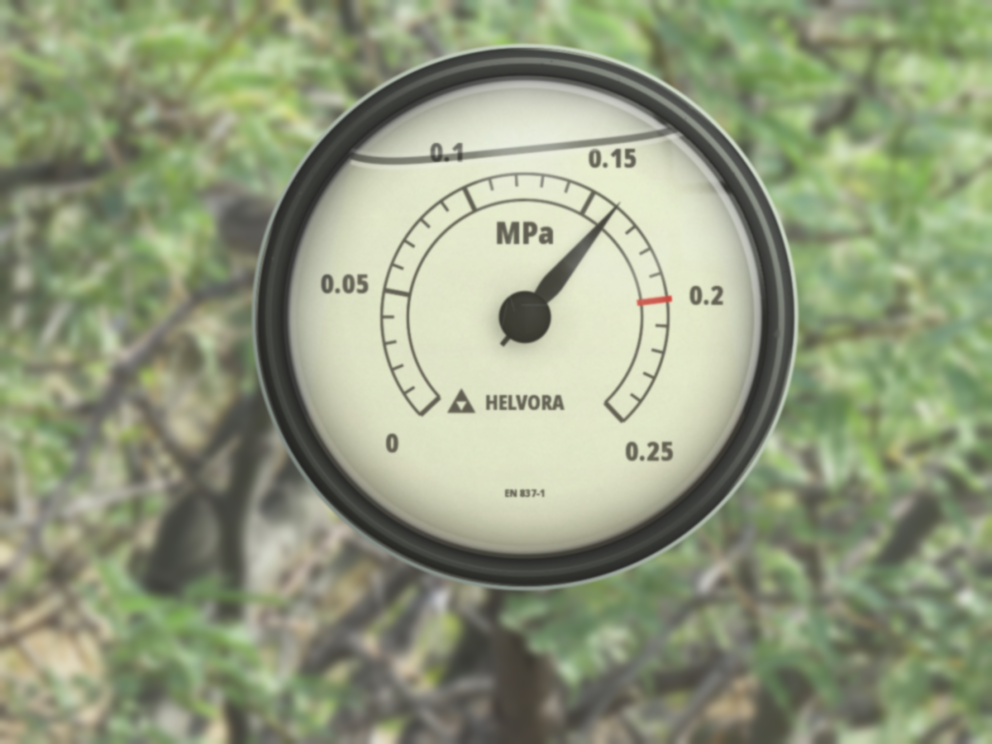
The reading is 0.16 MPa
